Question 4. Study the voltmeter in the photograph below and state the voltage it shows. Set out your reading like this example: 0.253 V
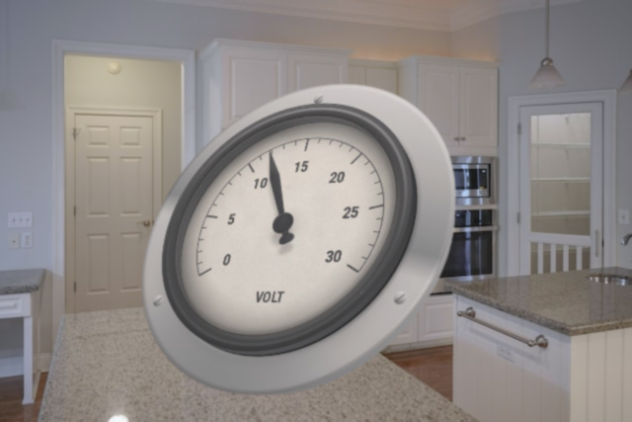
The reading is 12 V
